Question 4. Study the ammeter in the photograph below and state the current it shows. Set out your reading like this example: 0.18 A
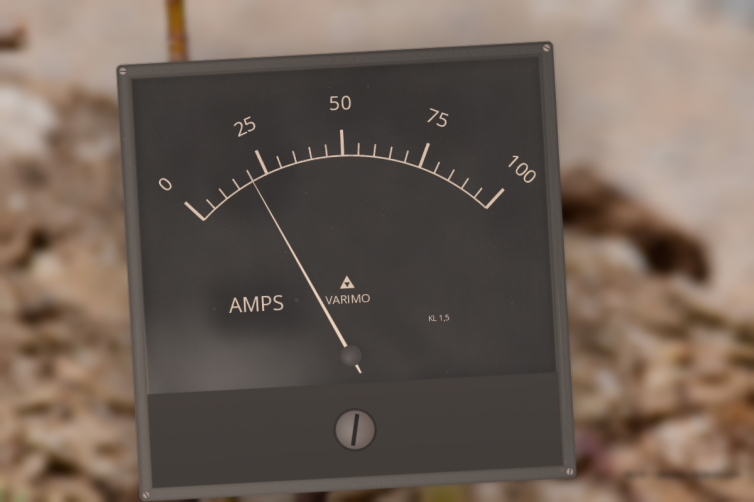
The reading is 20 A
